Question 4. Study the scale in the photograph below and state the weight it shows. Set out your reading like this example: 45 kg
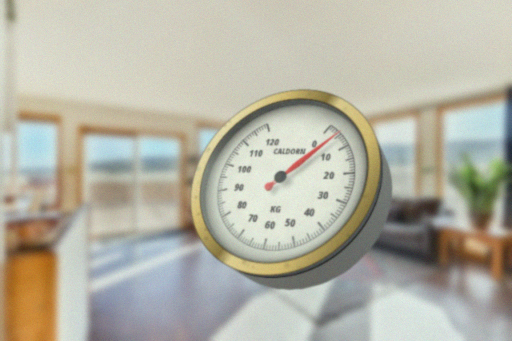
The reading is 5 kg
